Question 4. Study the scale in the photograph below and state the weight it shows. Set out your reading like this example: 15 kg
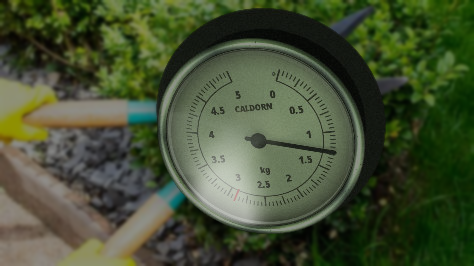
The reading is 1.25 kg
